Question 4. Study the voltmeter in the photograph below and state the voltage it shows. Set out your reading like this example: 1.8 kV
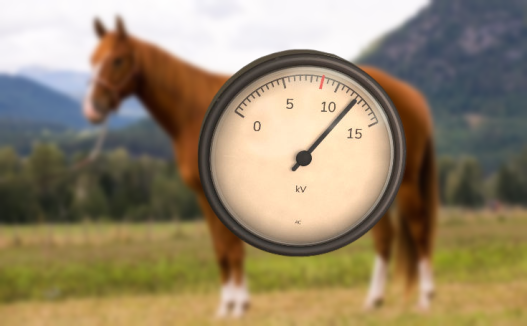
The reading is 12 kV
